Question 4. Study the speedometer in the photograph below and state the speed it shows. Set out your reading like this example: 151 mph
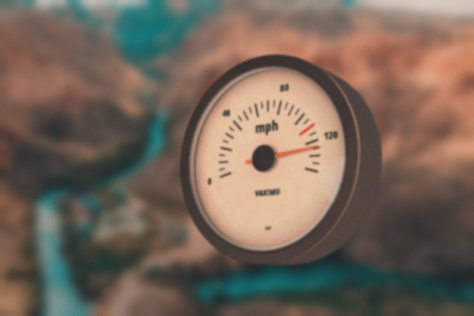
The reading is 125 mph
